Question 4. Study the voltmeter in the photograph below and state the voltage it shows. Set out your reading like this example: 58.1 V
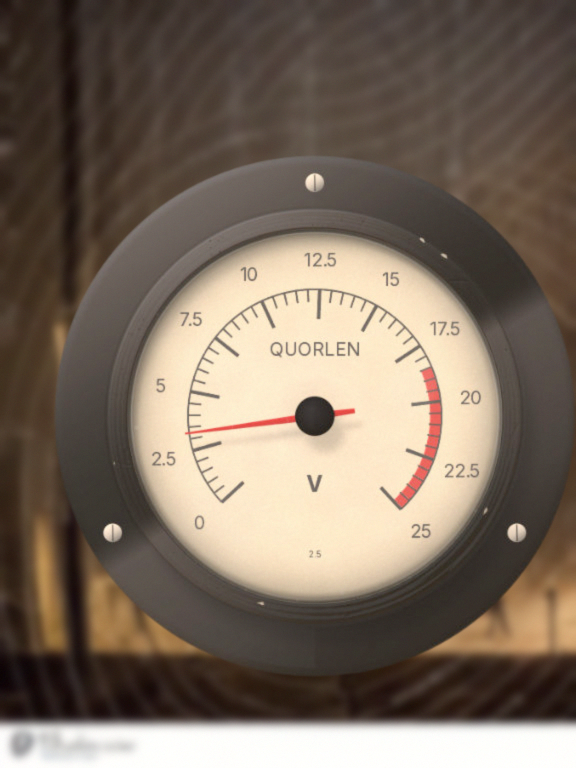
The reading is 3.25 V
